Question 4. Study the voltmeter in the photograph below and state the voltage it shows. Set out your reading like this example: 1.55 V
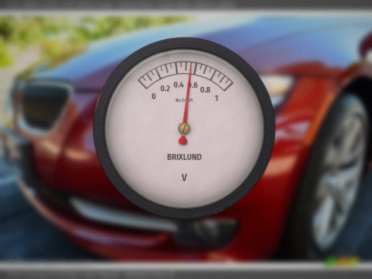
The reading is 0.55 V
